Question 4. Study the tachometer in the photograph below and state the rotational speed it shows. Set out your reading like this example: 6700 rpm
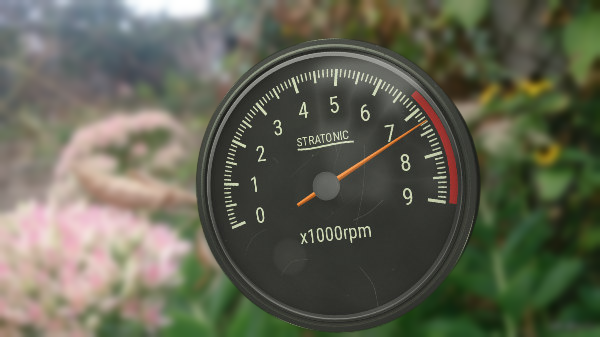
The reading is 7300 rpm
